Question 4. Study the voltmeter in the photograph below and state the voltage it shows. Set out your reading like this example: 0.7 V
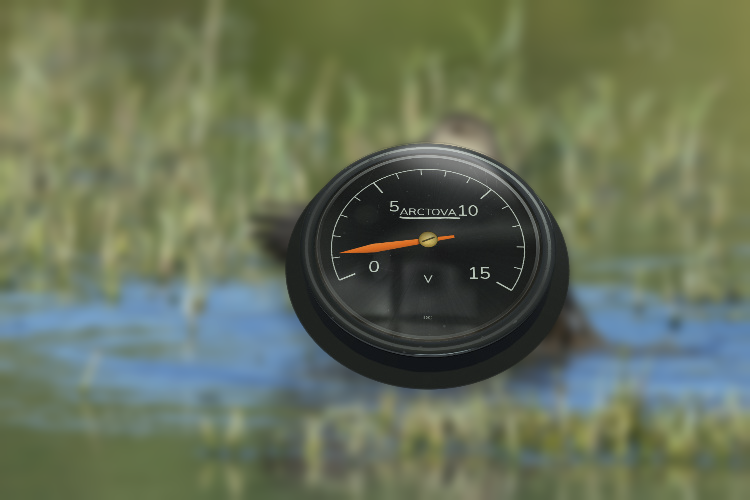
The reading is 1 V
